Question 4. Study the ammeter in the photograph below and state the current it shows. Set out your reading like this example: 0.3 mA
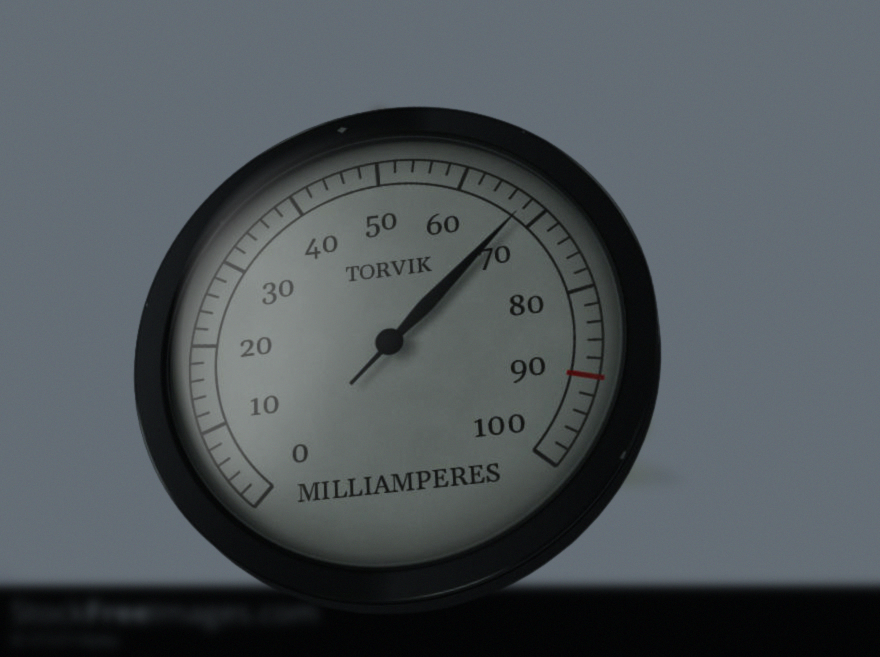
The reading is 68 mA
